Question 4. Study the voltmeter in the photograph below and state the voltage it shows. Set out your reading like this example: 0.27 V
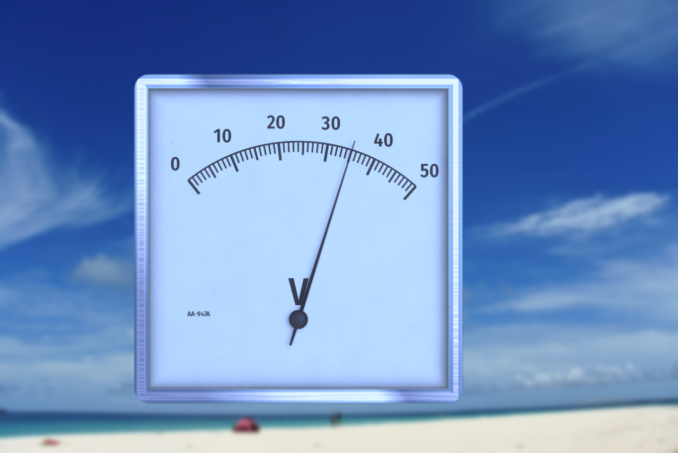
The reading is 35 V
